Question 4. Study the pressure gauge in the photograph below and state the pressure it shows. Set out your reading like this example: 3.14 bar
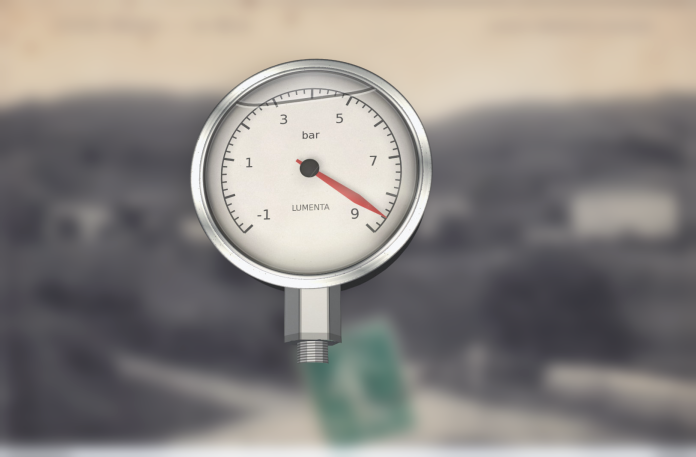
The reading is 8.6 bar
